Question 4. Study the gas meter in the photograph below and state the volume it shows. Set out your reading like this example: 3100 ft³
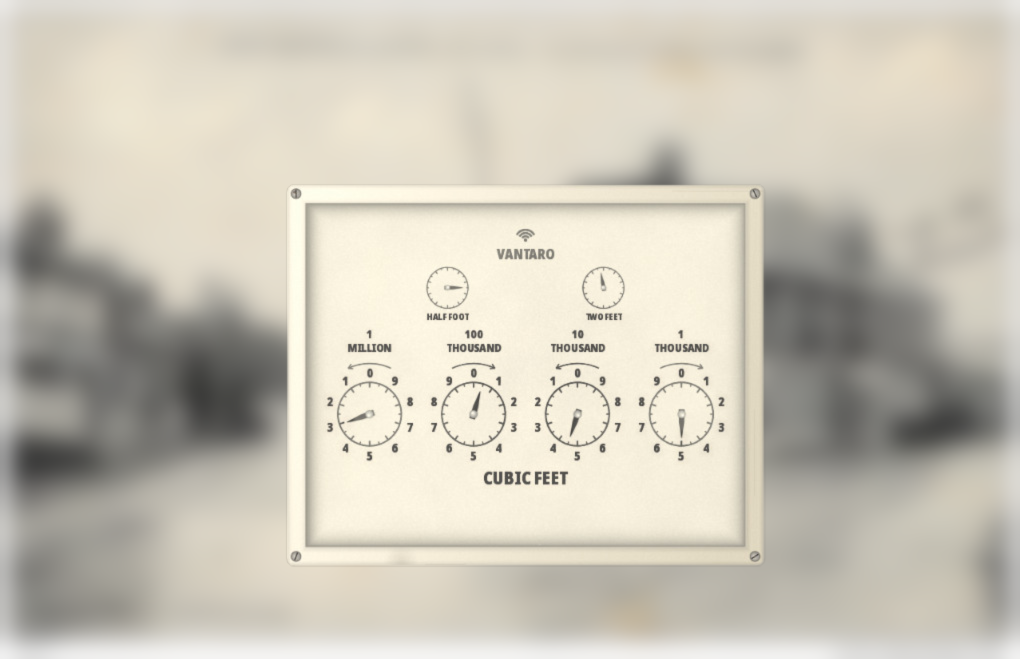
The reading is 304500 ft³
